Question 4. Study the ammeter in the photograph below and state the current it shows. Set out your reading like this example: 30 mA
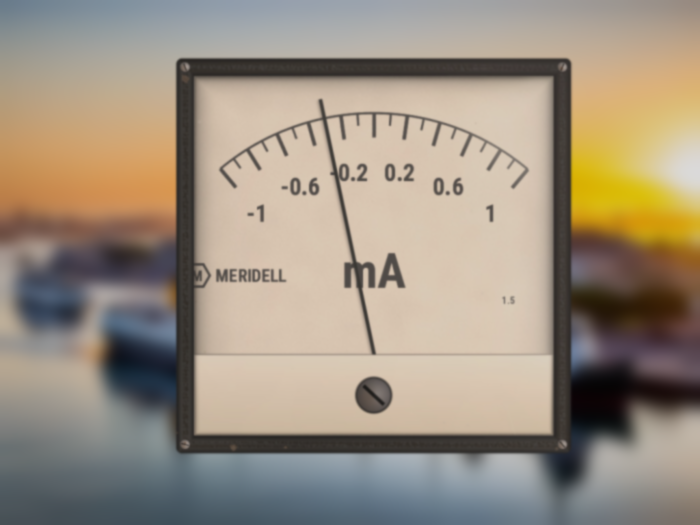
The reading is -0.3 mA
